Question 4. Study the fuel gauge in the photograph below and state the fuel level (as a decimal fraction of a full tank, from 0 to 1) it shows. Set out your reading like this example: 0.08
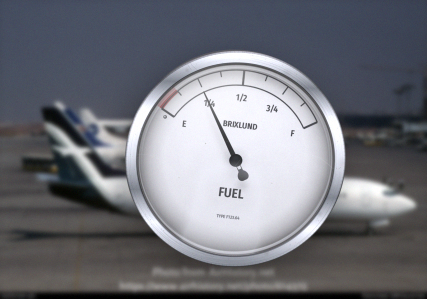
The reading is 0.25
